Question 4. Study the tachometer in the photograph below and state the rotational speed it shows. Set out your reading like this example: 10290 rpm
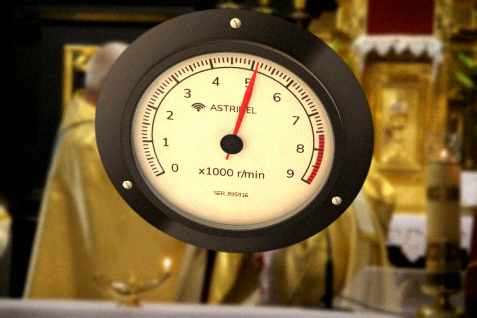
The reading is 5100 rpm
